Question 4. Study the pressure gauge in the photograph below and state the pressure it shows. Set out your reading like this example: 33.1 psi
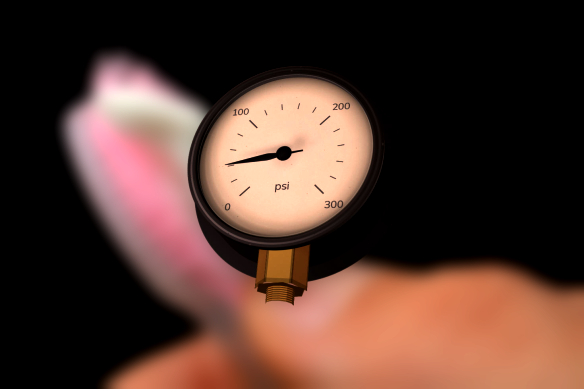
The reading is 40 psi
